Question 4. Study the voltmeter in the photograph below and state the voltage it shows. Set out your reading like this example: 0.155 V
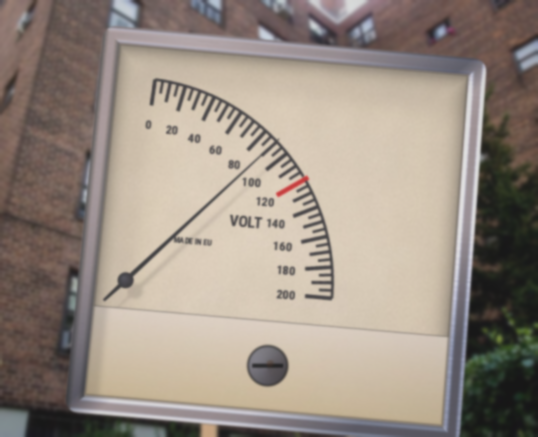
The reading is 90 V
